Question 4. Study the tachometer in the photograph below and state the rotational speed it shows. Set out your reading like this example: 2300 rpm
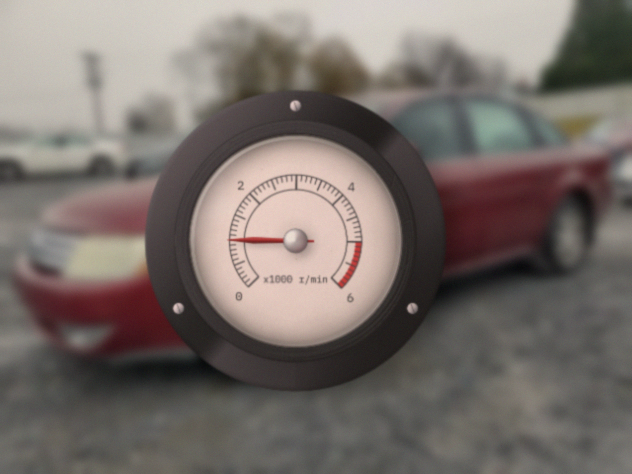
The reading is 1000 rpm
